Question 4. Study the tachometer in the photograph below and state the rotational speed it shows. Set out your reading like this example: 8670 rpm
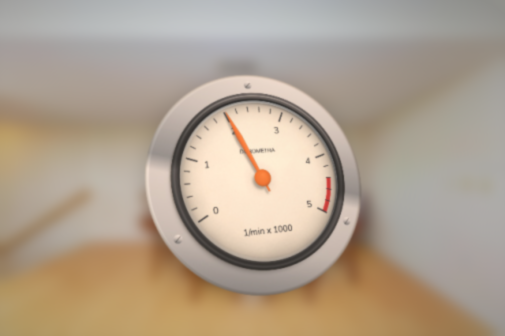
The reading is 2000 rpm
